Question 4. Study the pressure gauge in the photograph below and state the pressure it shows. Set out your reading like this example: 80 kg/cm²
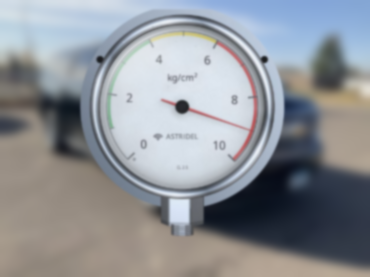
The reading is 9 kg/cm²
